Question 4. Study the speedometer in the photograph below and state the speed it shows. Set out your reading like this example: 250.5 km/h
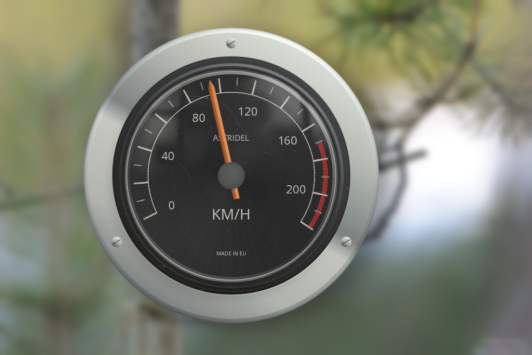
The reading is 95 km/h
